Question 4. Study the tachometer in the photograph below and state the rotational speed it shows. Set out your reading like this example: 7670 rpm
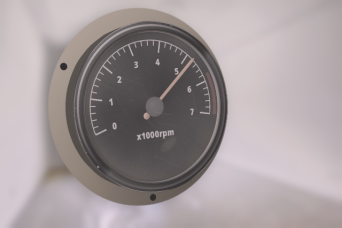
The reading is 5200 rpm
